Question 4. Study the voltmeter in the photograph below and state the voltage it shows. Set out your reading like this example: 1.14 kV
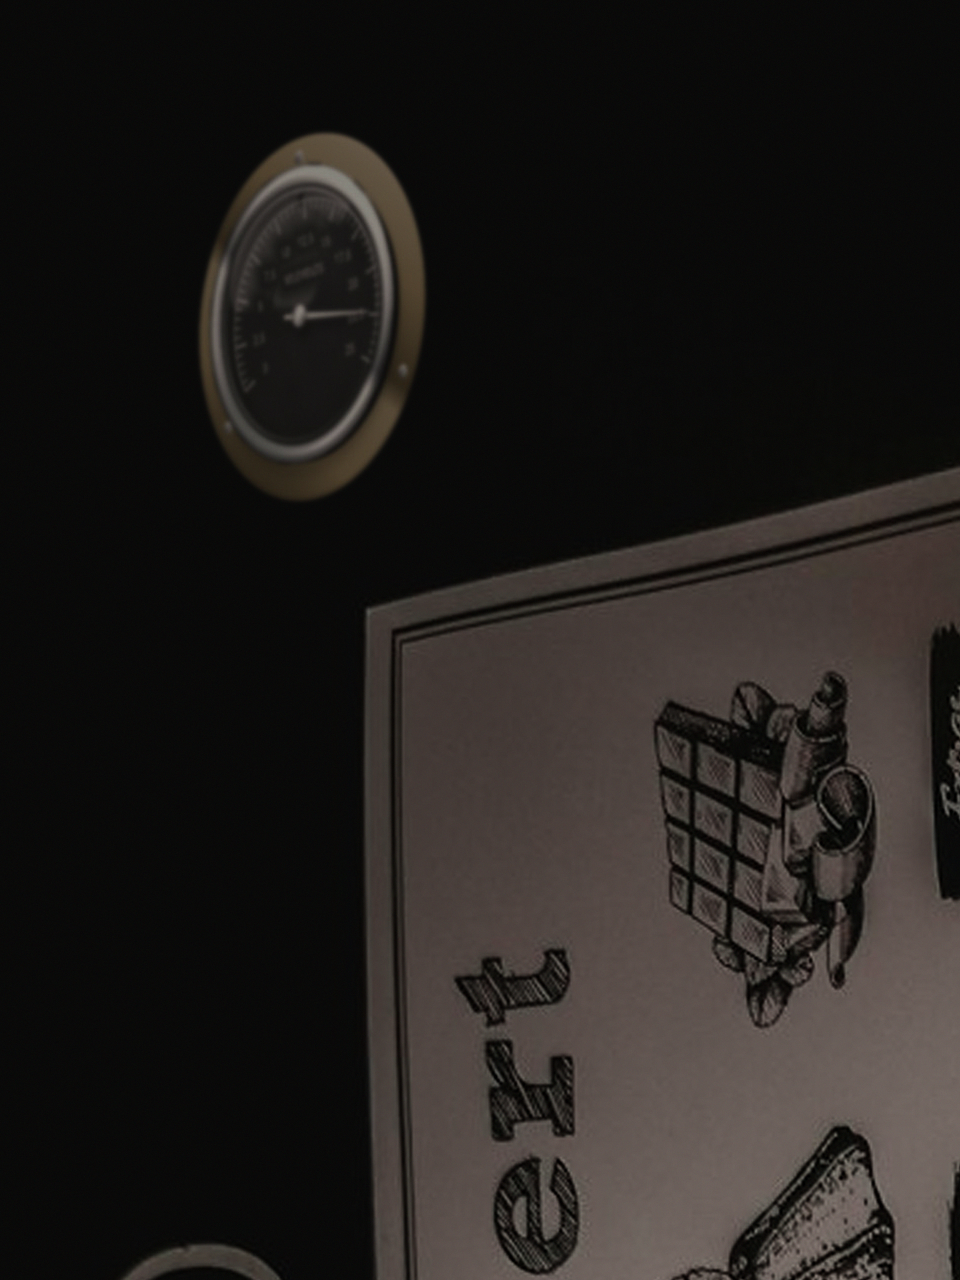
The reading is 22.5 kV
